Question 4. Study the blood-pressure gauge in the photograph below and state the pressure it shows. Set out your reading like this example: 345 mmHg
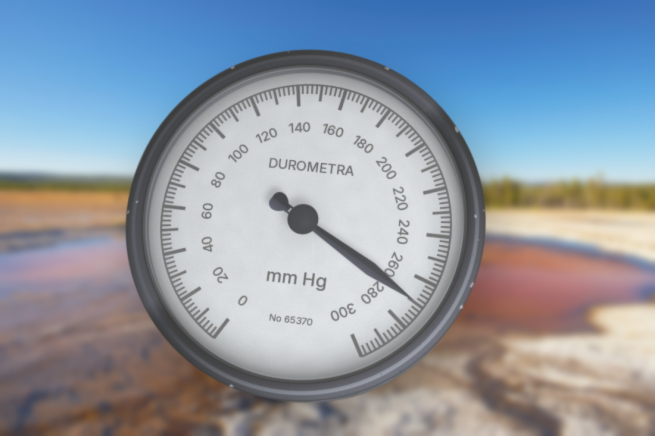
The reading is 270 mmHg
